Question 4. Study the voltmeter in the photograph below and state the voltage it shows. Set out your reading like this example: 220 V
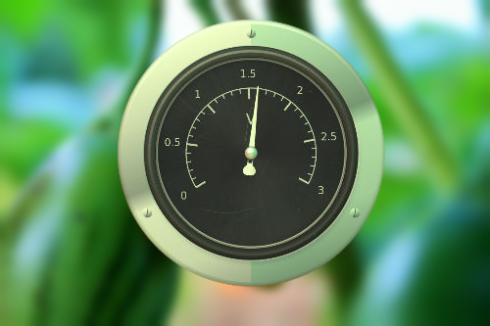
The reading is 1.6 V
